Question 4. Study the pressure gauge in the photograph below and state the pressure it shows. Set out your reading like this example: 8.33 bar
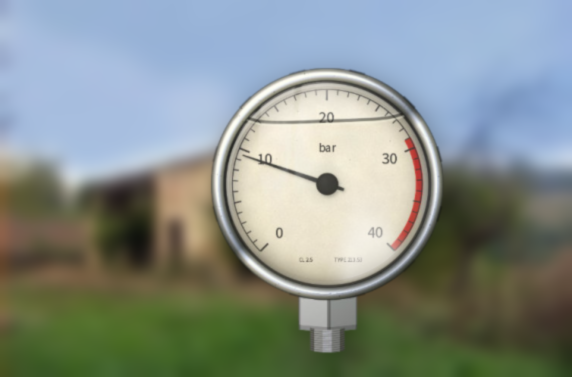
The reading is 9.5 bar
